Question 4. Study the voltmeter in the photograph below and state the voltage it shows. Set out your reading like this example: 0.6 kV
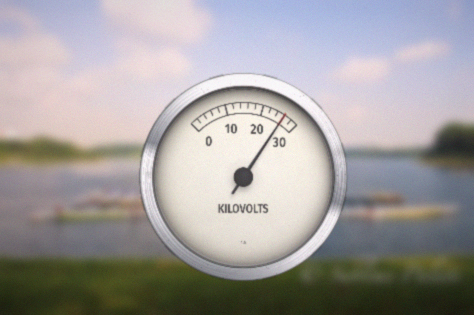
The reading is 26 kV
